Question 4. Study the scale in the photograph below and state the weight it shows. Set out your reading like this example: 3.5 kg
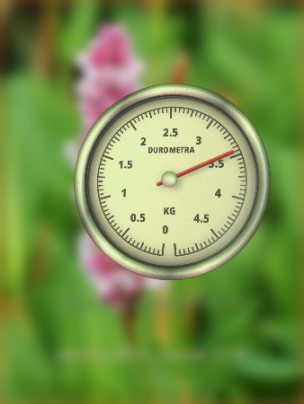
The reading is 3.45 kg
